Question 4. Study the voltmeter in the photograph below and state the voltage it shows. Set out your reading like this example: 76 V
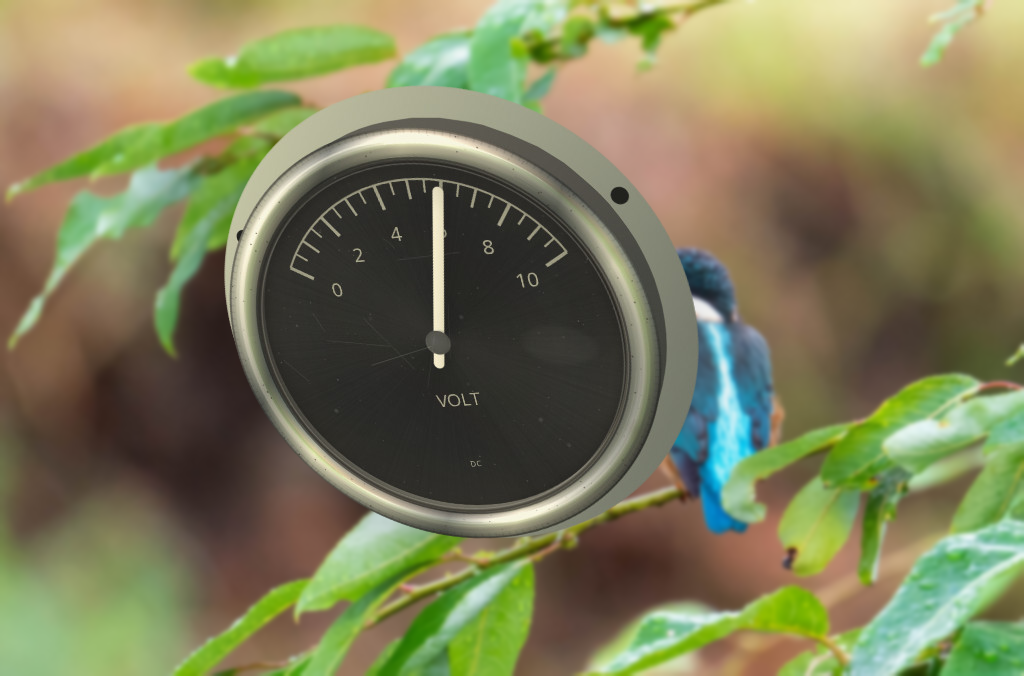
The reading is 6 V
